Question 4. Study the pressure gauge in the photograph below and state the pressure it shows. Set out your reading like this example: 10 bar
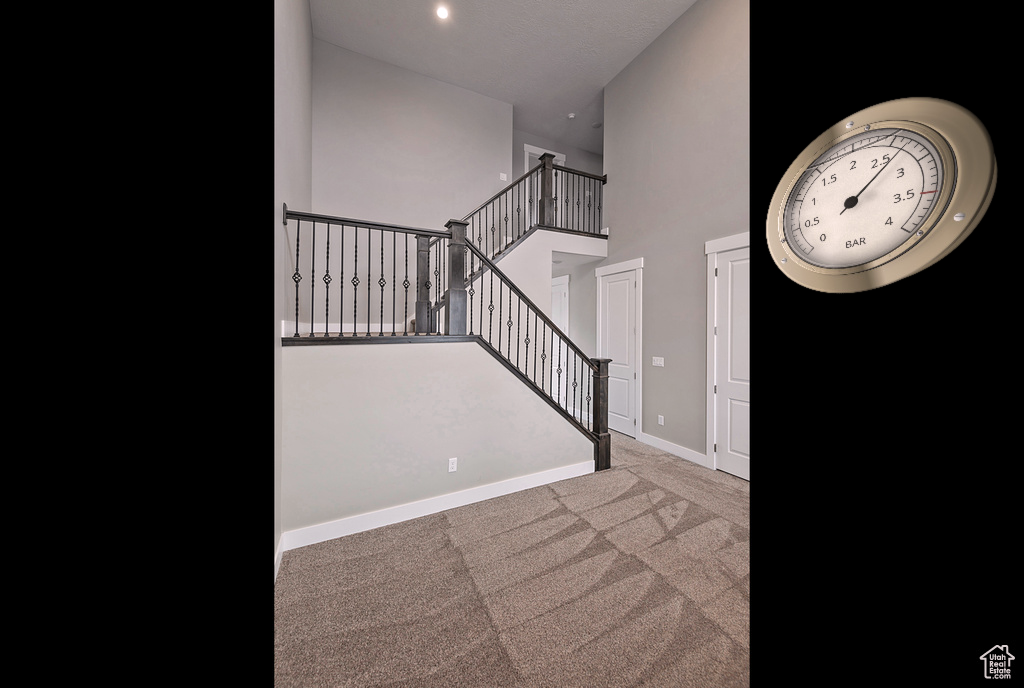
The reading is 2.7 bar
